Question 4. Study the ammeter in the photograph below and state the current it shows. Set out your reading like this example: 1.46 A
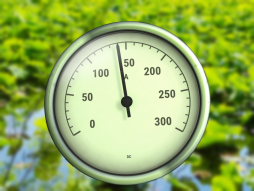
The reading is 140 A
